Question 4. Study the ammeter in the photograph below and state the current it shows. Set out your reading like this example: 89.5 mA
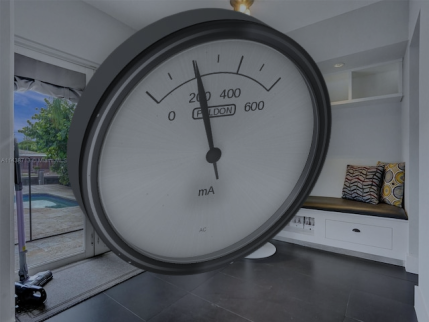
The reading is 200 mA
